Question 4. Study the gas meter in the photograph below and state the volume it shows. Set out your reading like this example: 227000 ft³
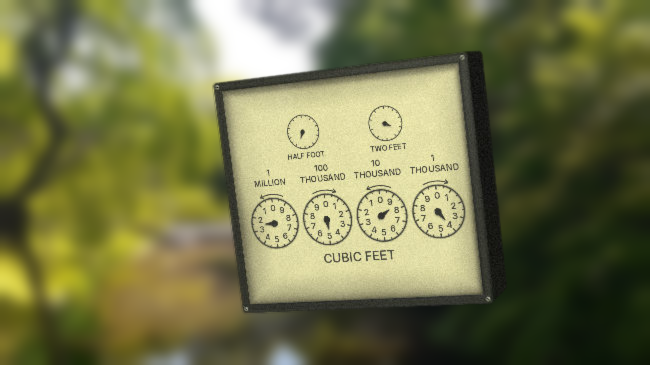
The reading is 248400 ft³
